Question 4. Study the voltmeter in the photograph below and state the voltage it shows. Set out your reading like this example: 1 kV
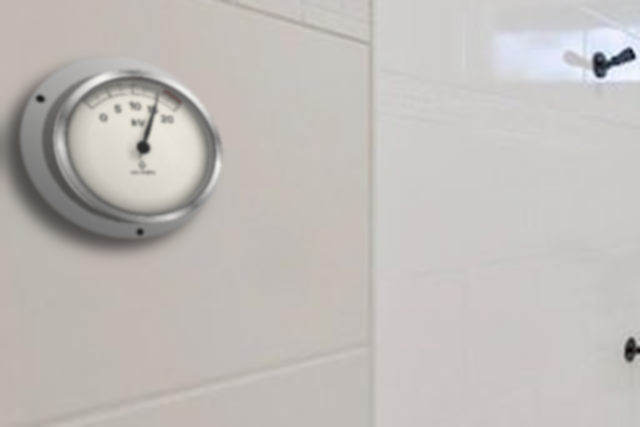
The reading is 15 kV
